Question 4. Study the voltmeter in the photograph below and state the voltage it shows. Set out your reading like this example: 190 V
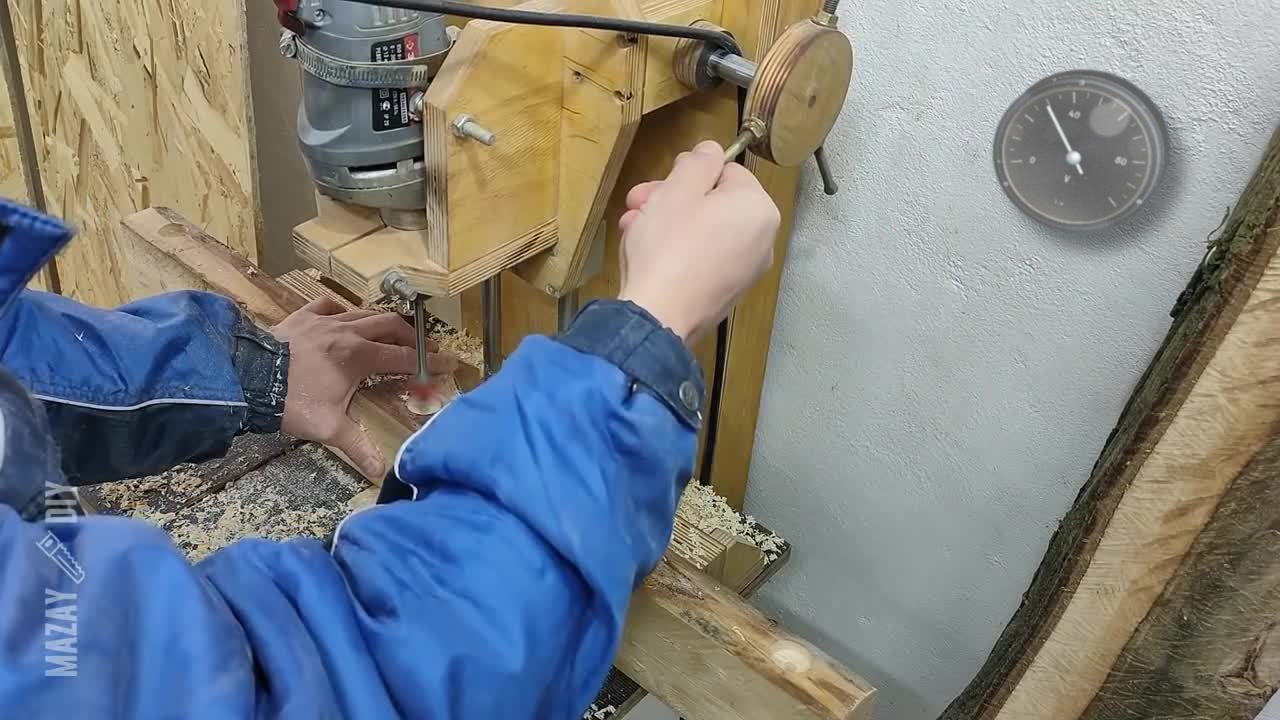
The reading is 30 V
